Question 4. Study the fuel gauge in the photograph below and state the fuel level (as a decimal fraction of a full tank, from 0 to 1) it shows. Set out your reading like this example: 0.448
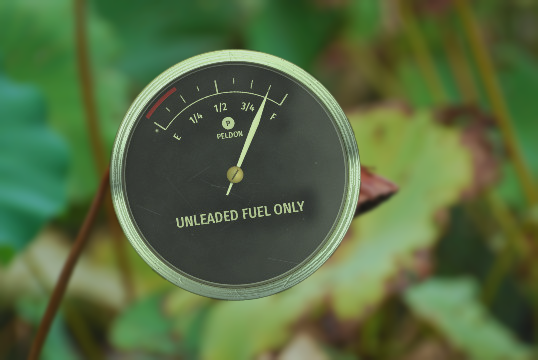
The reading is 0.875
